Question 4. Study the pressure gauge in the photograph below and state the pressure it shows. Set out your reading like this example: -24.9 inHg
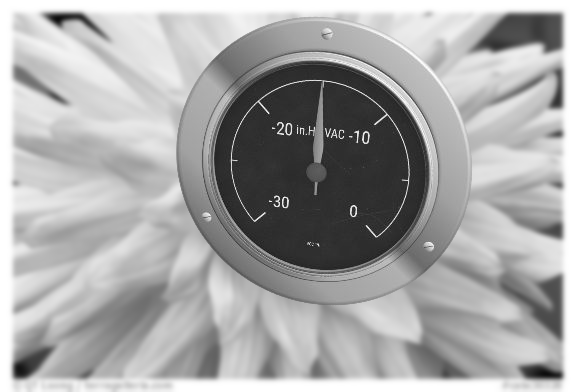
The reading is -15 inHg
